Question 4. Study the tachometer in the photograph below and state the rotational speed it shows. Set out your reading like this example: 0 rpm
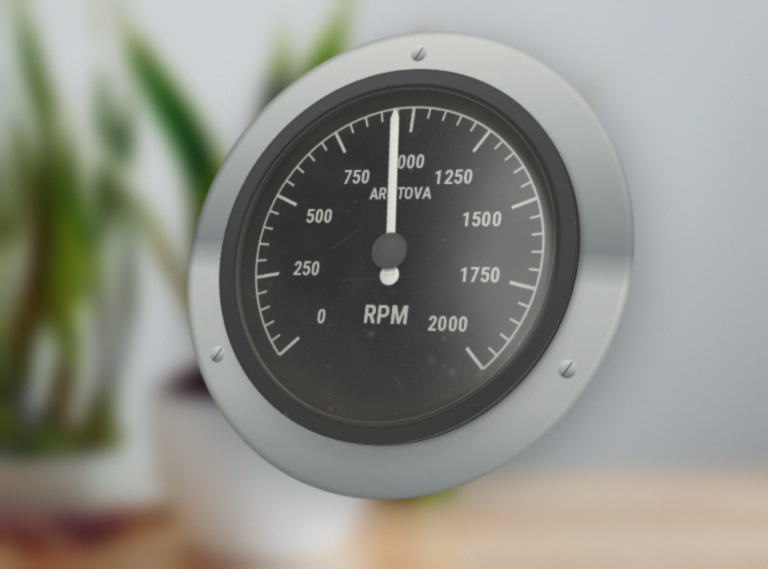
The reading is 950 rpm
